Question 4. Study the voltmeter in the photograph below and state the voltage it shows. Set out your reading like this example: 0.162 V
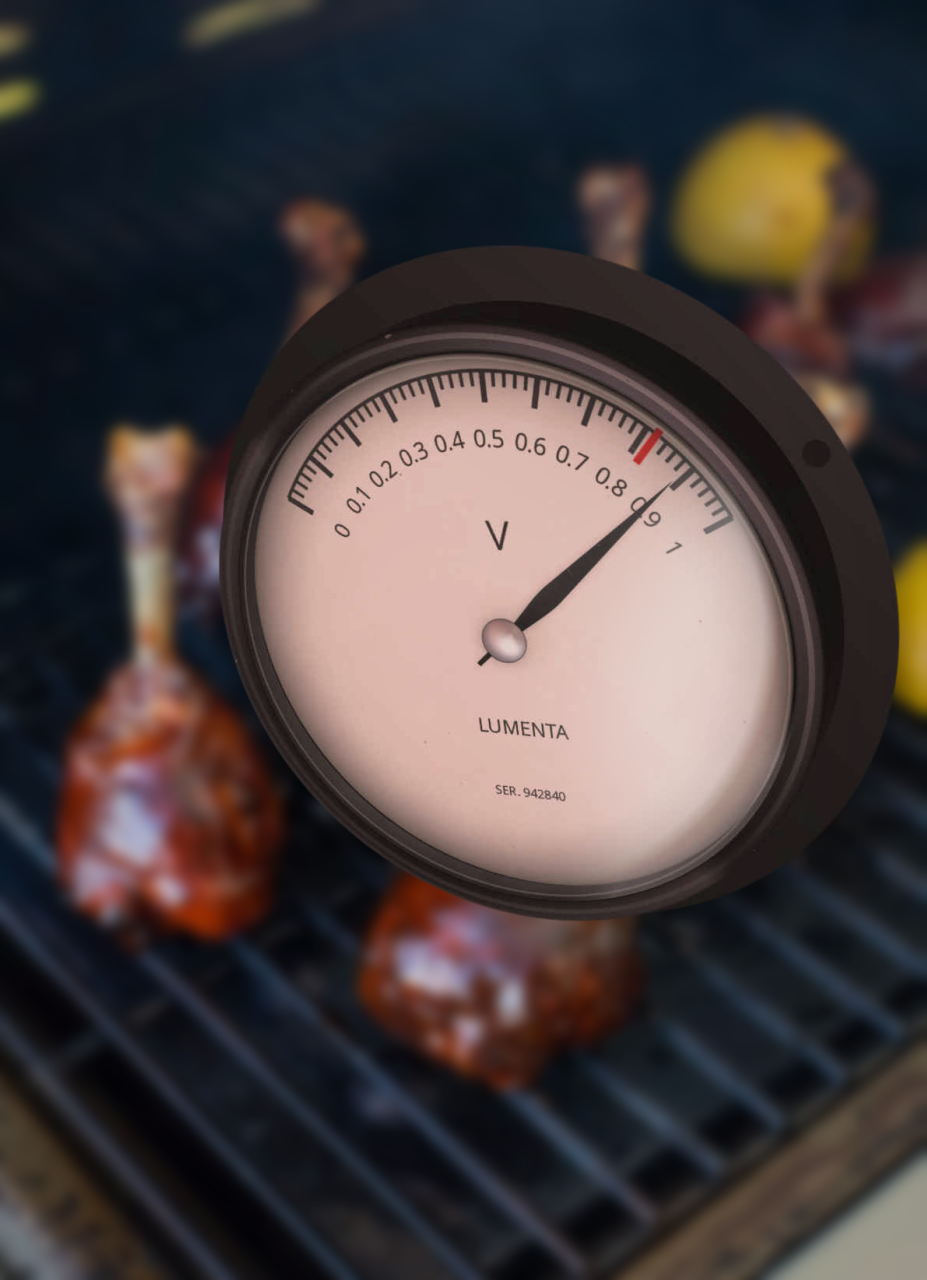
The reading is 0.89 V
